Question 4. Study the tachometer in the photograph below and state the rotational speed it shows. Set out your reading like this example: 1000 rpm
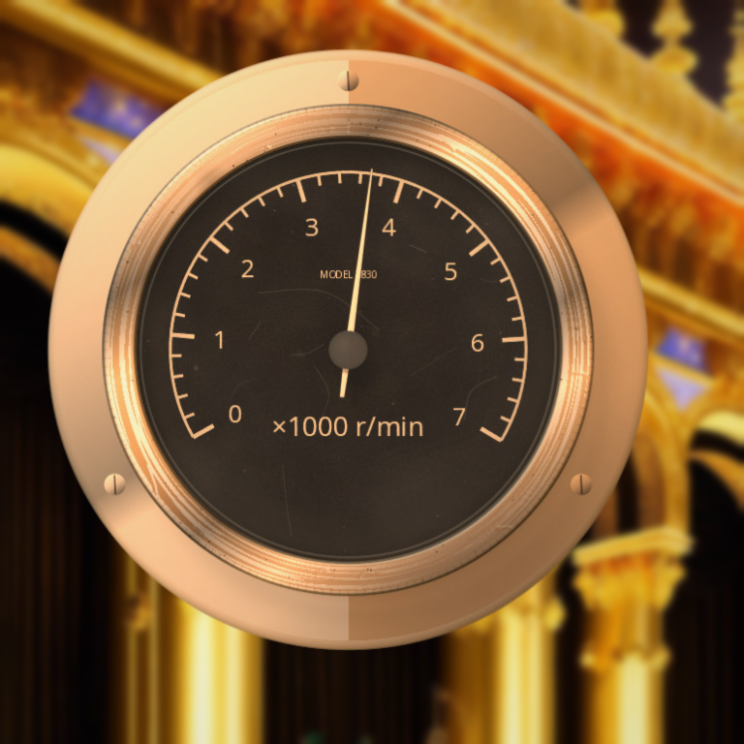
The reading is 3700 rpm
